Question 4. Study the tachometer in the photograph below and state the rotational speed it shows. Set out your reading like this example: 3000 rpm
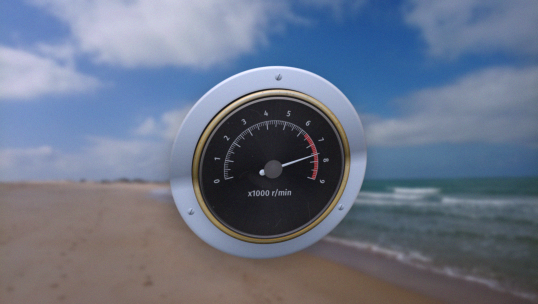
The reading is 7500 rpm
